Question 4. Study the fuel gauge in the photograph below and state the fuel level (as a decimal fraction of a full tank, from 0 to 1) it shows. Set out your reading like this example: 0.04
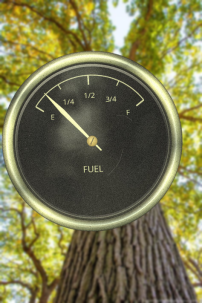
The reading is 0.125
